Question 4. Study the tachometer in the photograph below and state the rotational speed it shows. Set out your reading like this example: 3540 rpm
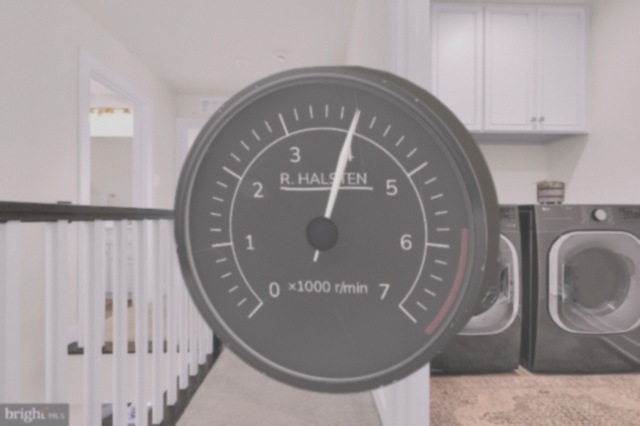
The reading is 4000 rpm
